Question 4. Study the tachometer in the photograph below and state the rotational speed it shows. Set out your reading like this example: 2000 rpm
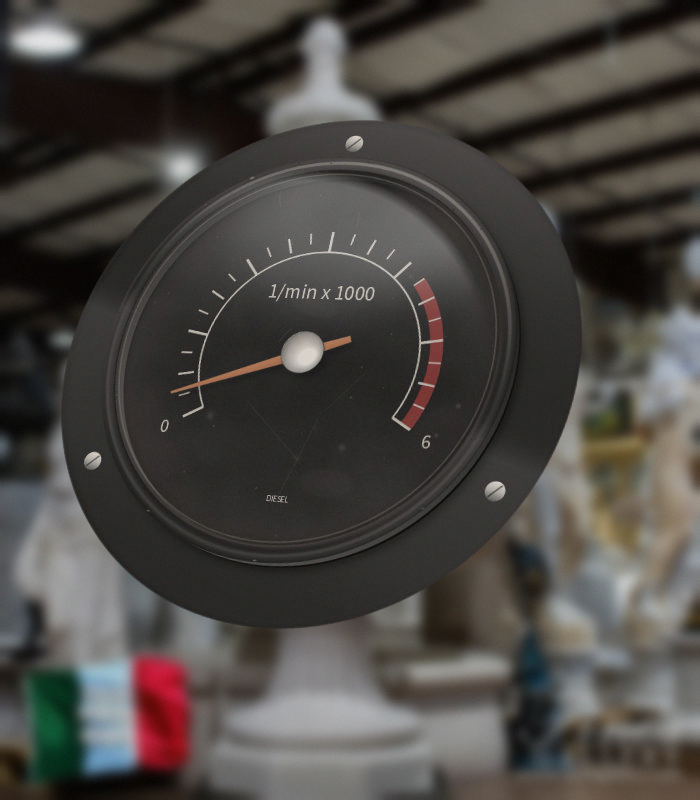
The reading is 250 rpm
